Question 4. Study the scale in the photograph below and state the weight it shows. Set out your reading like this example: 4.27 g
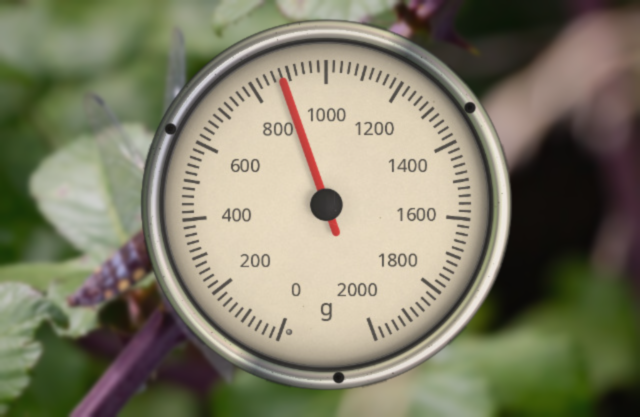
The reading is 880 g
